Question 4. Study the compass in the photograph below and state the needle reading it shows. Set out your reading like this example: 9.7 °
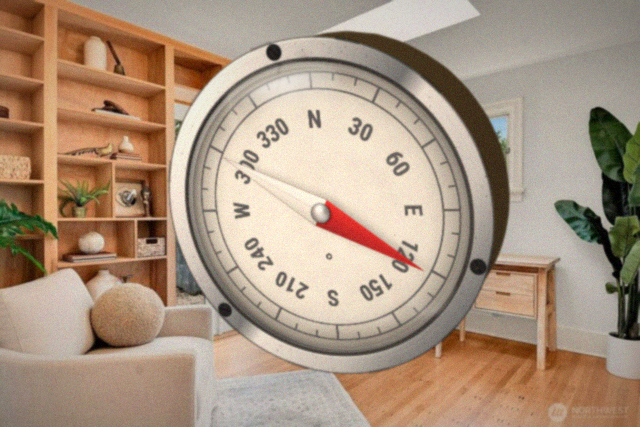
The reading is 120 °
